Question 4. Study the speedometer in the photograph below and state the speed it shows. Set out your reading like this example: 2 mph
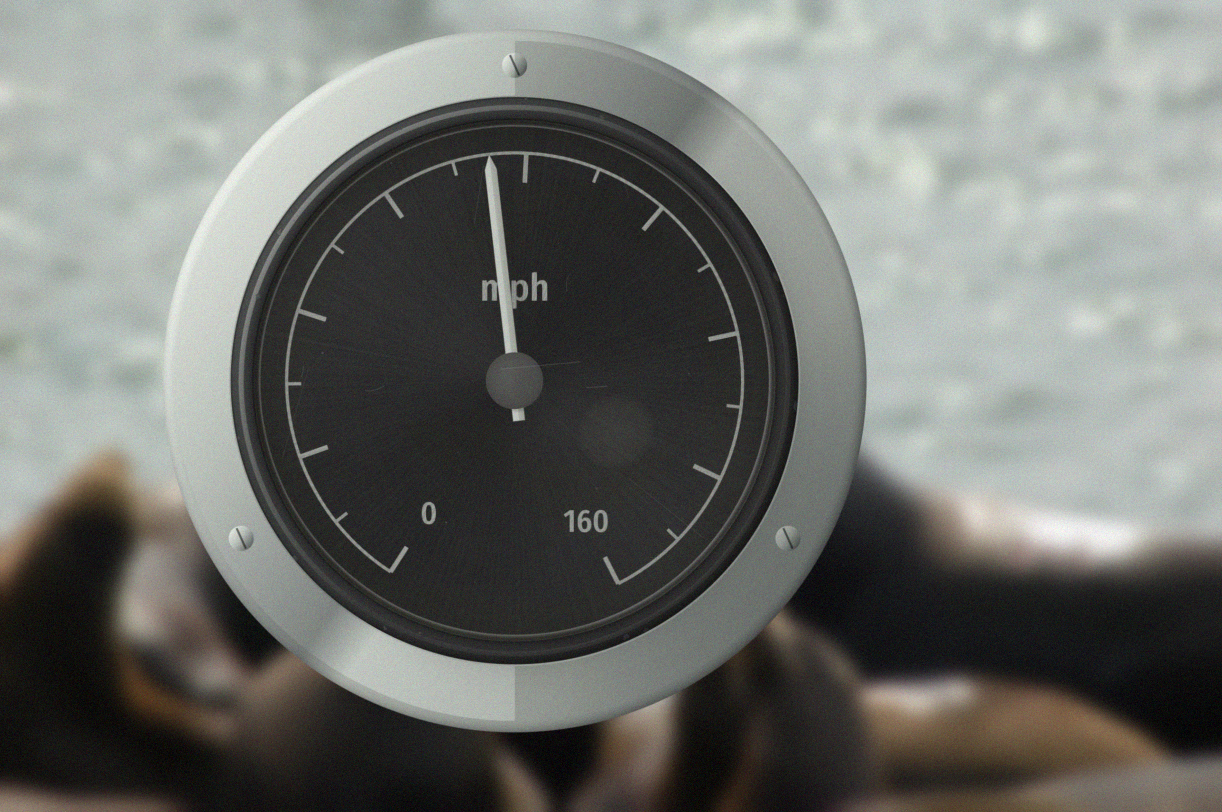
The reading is 75 mph
